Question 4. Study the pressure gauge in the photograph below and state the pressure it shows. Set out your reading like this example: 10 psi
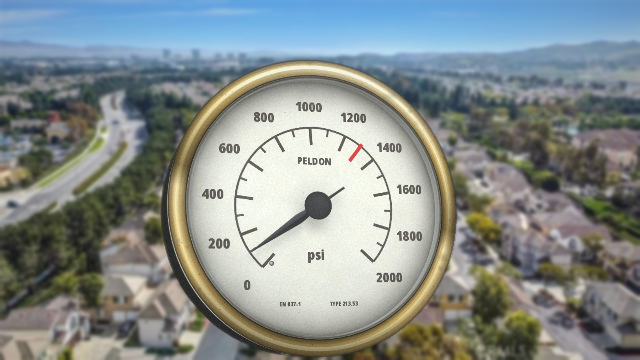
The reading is 100 psi
